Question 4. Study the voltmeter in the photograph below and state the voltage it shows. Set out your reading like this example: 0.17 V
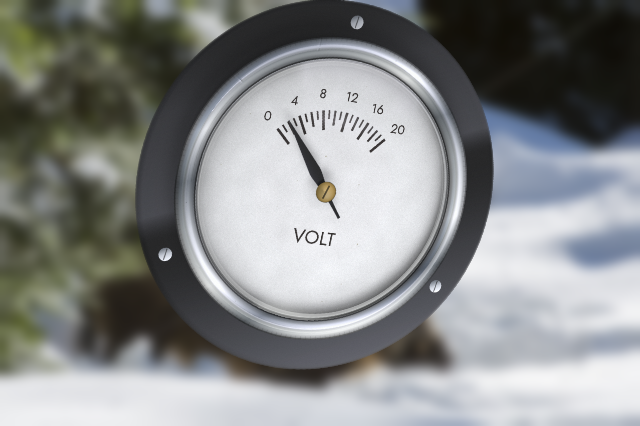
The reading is 2 V
